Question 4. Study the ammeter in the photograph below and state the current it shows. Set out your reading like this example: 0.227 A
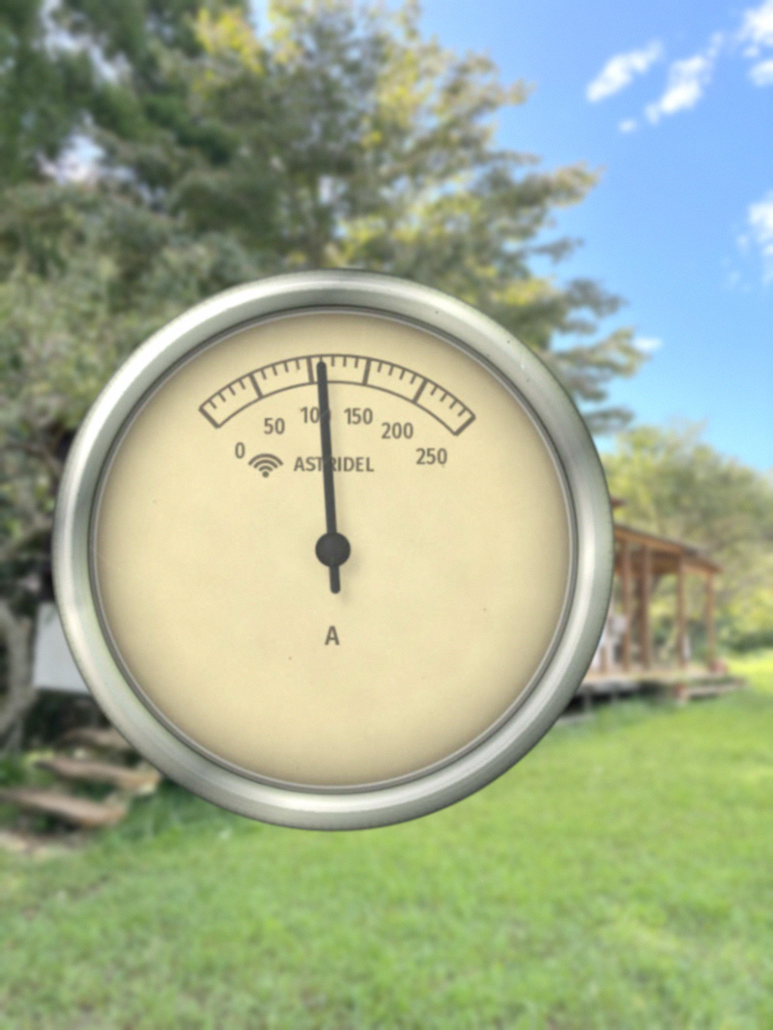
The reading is 110 A
